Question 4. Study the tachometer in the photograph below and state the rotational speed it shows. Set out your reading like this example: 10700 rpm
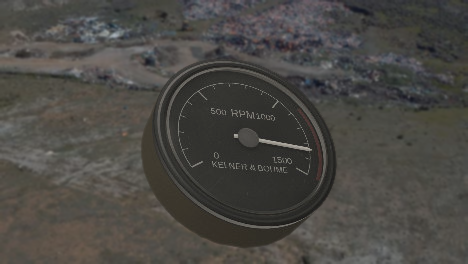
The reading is 1350 rpm
